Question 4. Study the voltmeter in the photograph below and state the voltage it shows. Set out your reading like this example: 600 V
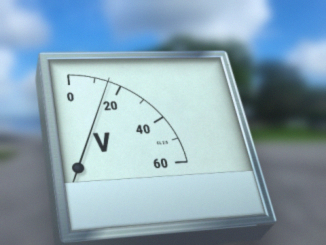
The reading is 15 V
